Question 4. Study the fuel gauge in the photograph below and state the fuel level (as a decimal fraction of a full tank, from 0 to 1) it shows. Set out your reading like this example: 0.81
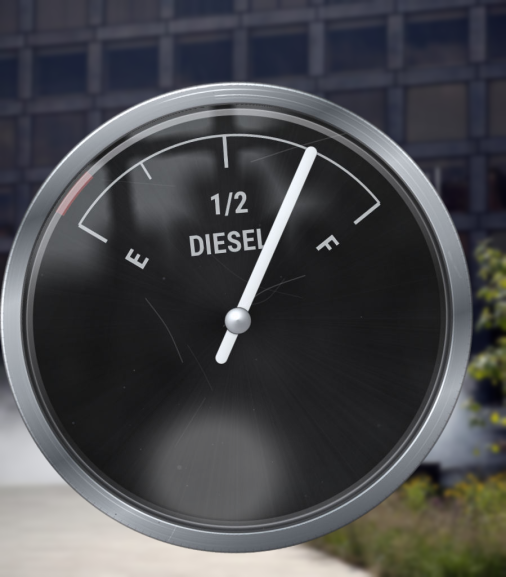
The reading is 0.75
